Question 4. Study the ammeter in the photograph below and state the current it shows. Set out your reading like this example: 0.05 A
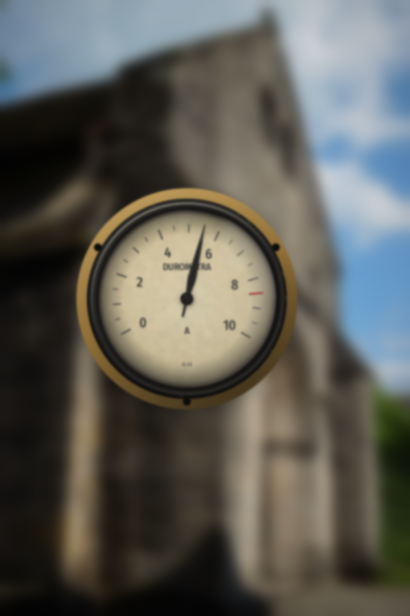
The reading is 5.5 A
